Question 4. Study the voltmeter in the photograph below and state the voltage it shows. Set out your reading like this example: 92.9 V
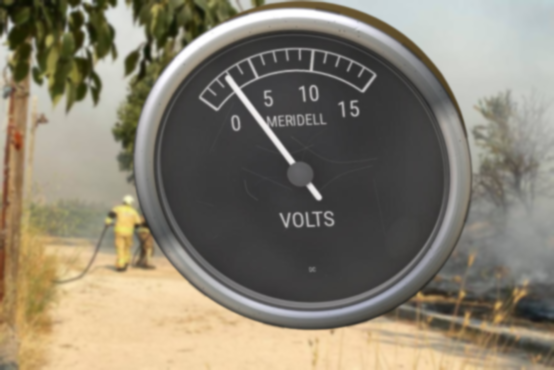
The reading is 3 V
